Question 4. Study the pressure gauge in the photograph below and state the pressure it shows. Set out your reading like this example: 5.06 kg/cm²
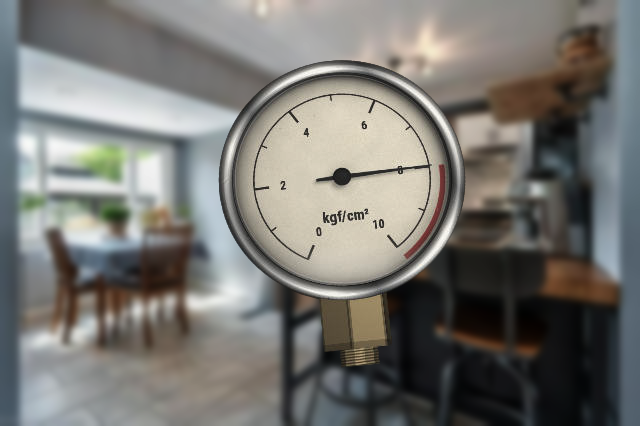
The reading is 8 kg/cm²
